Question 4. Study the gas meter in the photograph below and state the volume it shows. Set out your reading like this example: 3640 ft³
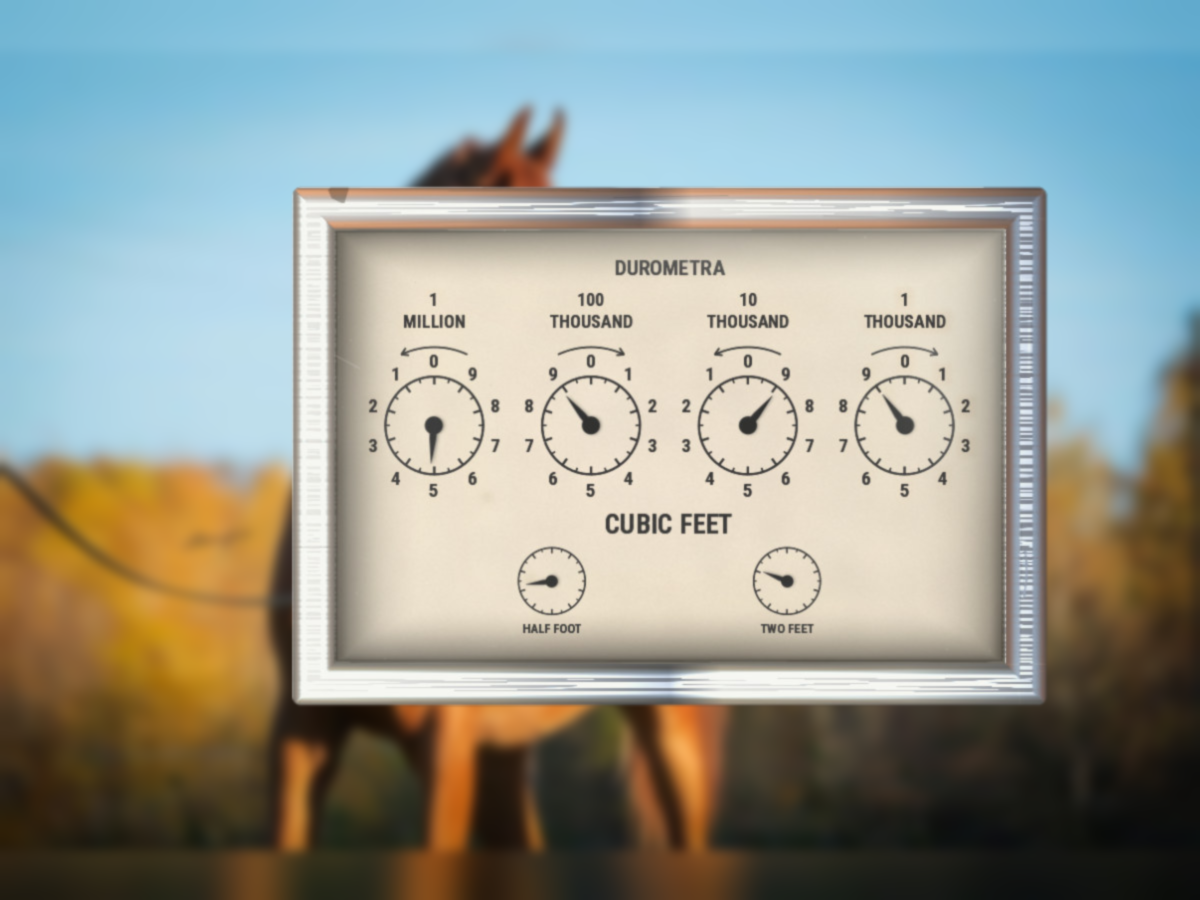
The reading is 488900 ft³
